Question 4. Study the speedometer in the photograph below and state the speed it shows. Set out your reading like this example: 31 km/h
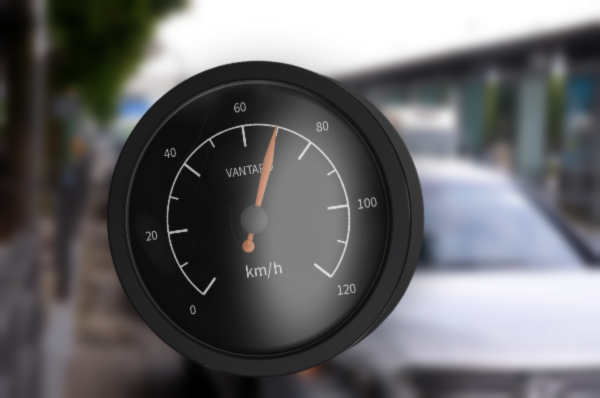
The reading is 70 km/h
